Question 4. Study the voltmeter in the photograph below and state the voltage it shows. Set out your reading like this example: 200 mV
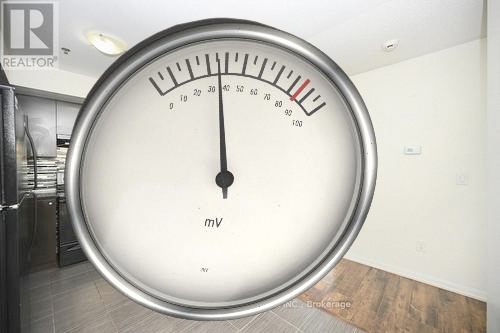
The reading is 35 mV
